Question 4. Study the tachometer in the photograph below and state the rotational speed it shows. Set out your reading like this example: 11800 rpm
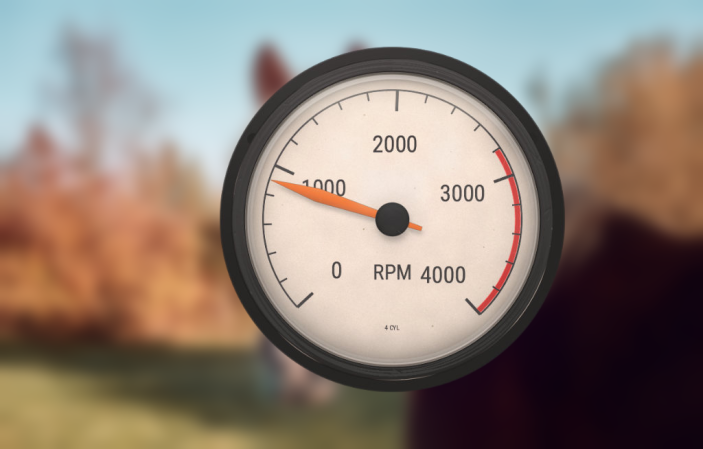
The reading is 900 rpm
